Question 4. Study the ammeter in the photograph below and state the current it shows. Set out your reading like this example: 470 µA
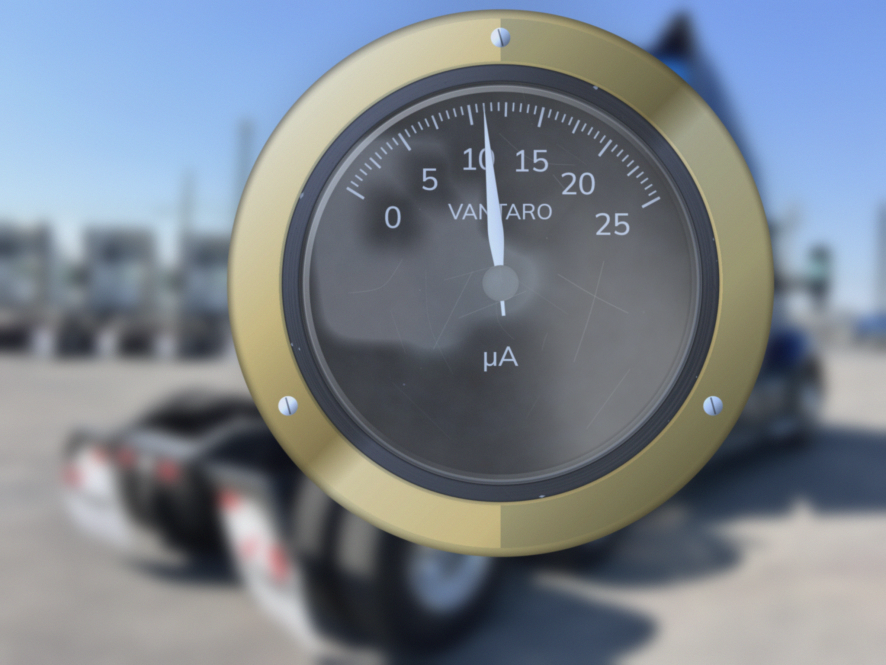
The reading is 11 µA
